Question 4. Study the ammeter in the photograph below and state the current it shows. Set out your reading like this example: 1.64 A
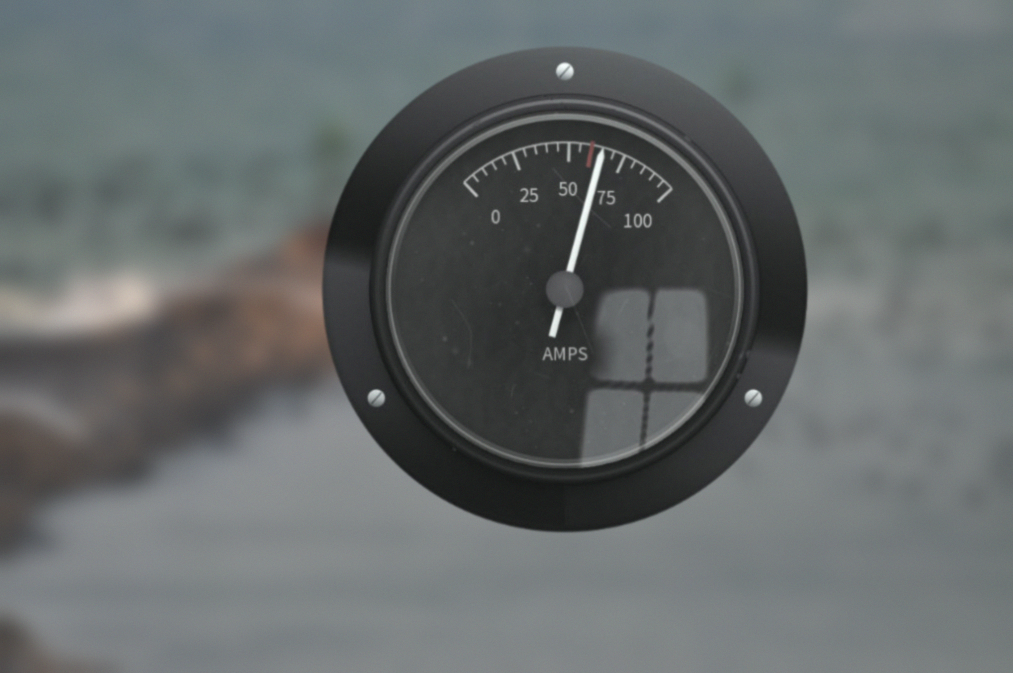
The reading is 65 A
